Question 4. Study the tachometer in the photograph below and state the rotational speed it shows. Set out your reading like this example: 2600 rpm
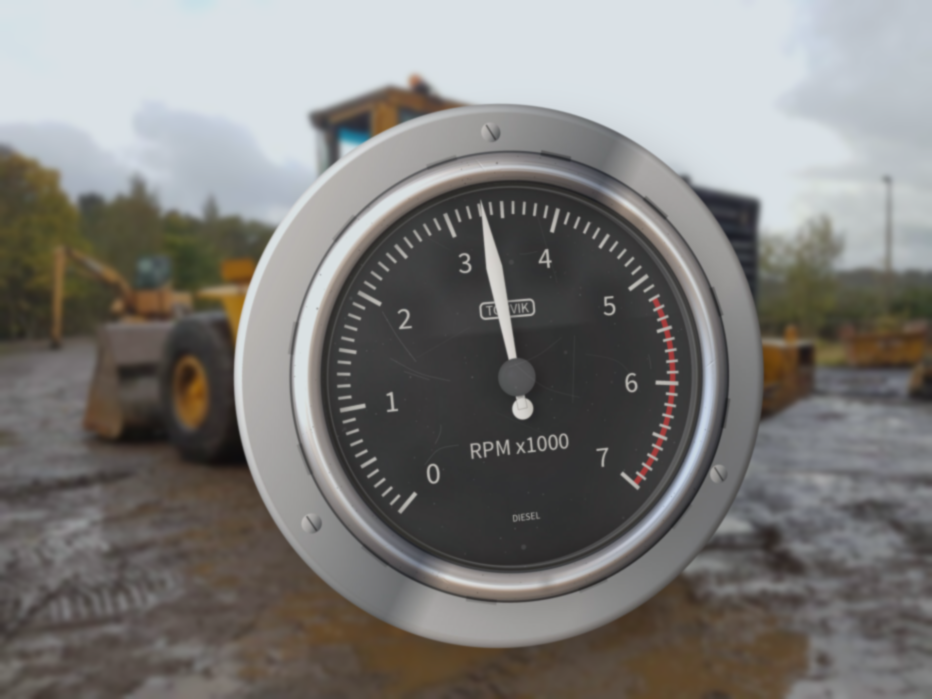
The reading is 3300 rpm
